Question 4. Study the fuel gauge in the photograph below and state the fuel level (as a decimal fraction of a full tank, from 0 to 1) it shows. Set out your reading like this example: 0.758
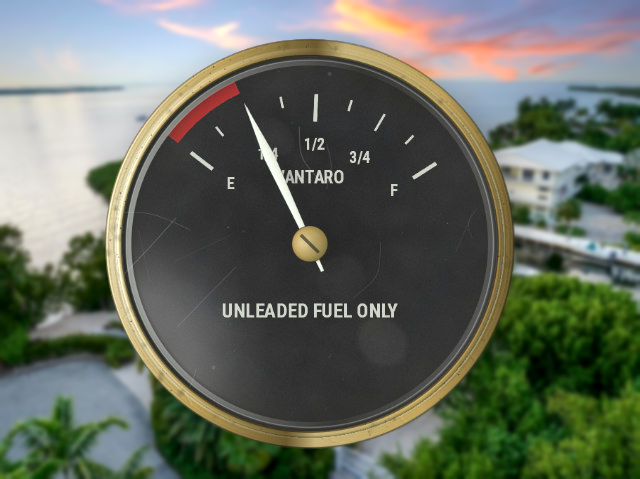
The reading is 0.25
